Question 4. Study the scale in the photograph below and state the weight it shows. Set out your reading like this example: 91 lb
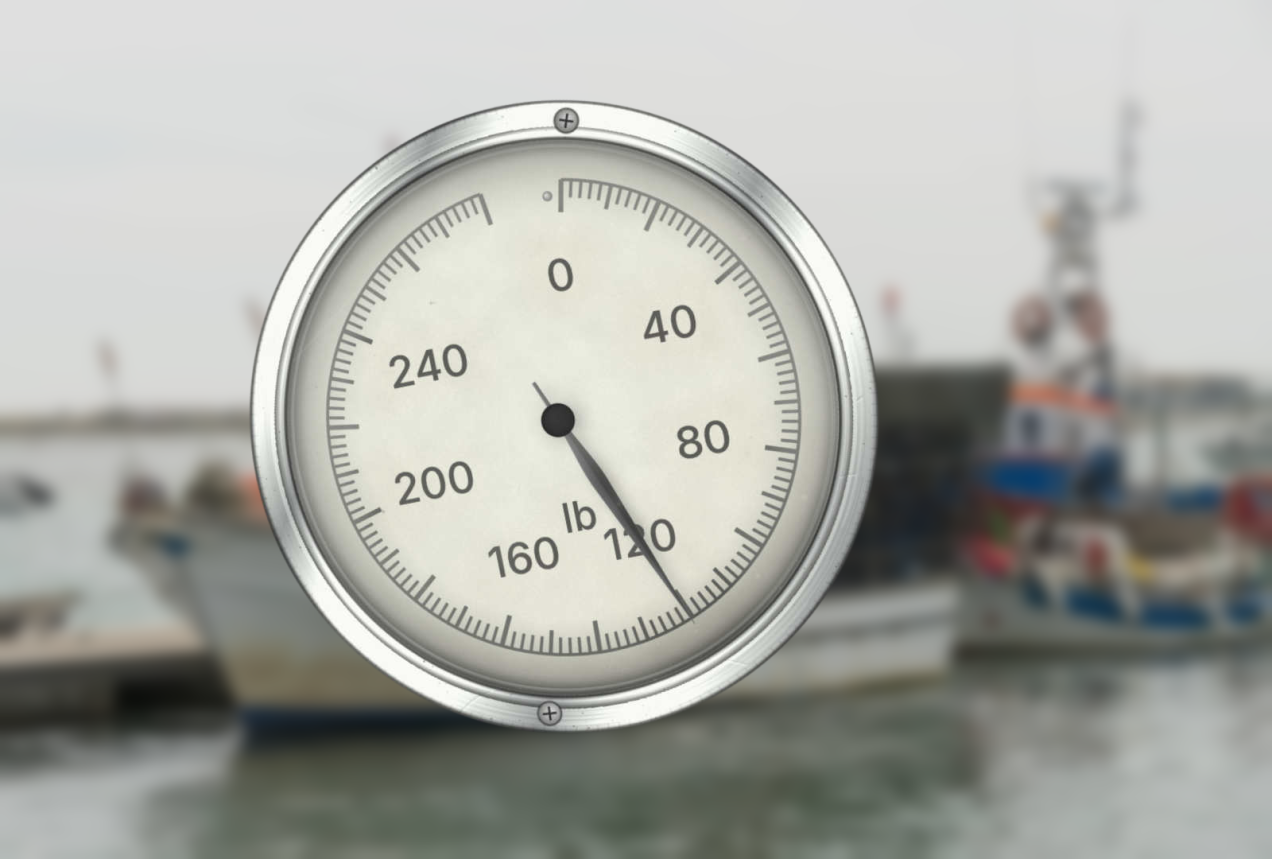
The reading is 120 lb
